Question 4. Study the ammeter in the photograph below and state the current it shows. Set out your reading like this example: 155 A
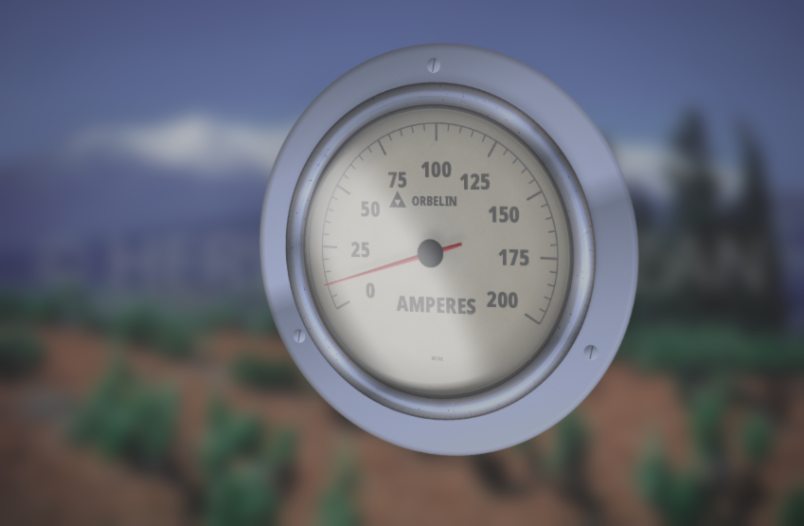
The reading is 10 A
